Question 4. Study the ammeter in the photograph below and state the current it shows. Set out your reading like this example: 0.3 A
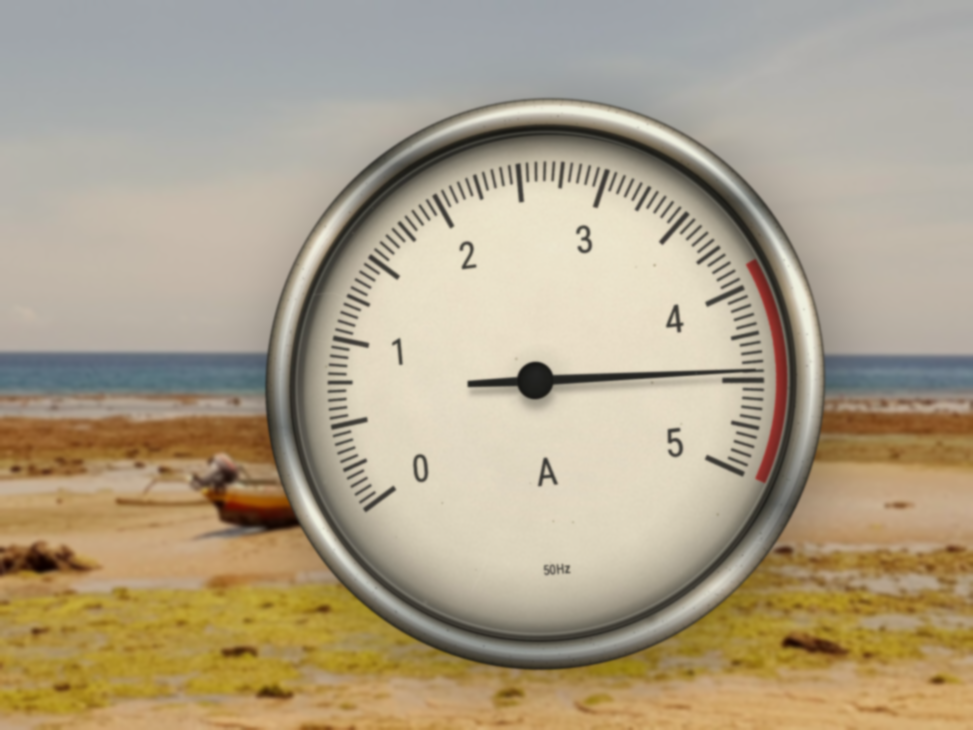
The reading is 4.45 A
